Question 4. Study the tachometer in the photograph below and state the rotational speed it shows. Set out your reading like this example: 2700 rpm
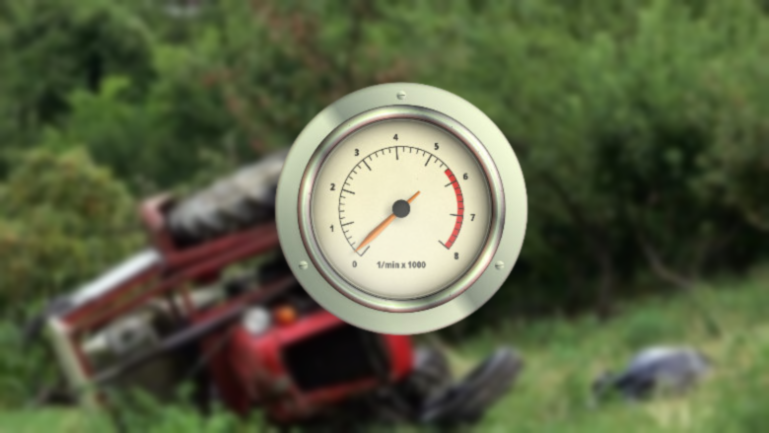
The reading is 200 rpm
